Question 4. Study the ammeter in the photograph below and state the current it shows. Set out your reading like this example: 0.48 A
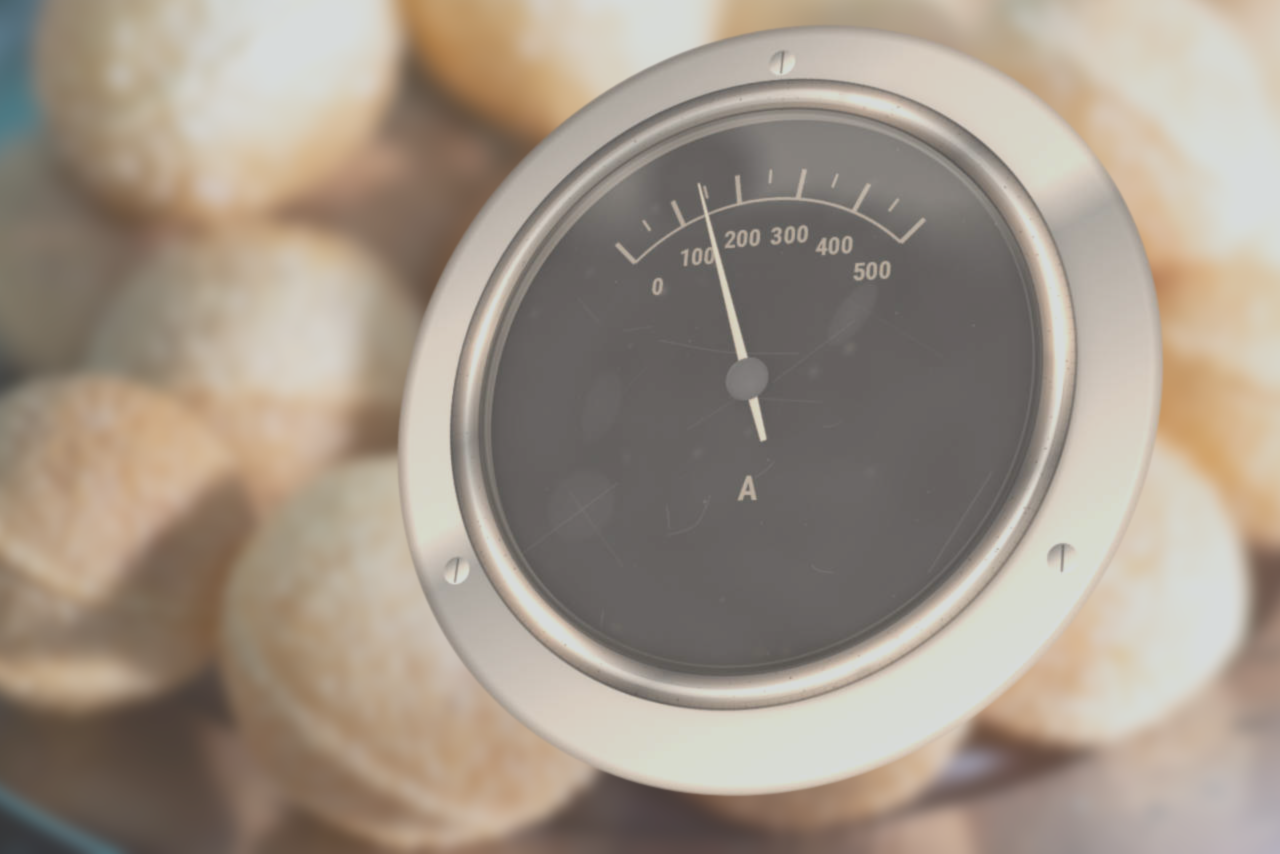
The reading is 150 A
